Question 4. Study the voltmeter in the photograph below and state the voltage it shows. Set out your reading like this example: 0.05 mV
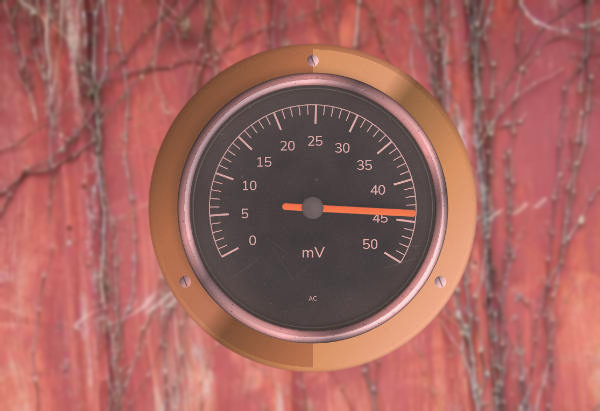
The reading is 44 mV
